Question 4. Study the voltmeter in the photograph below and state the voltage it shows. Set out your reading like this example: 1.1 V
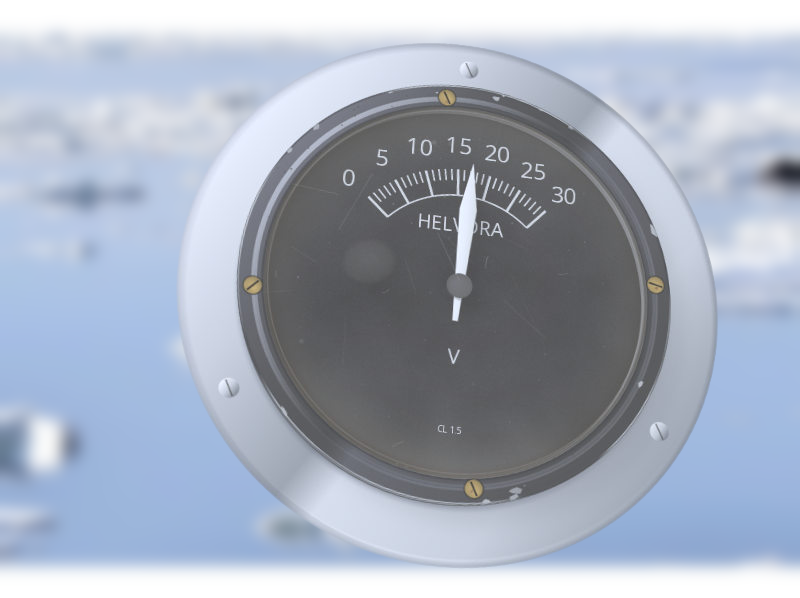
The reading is 17 V
